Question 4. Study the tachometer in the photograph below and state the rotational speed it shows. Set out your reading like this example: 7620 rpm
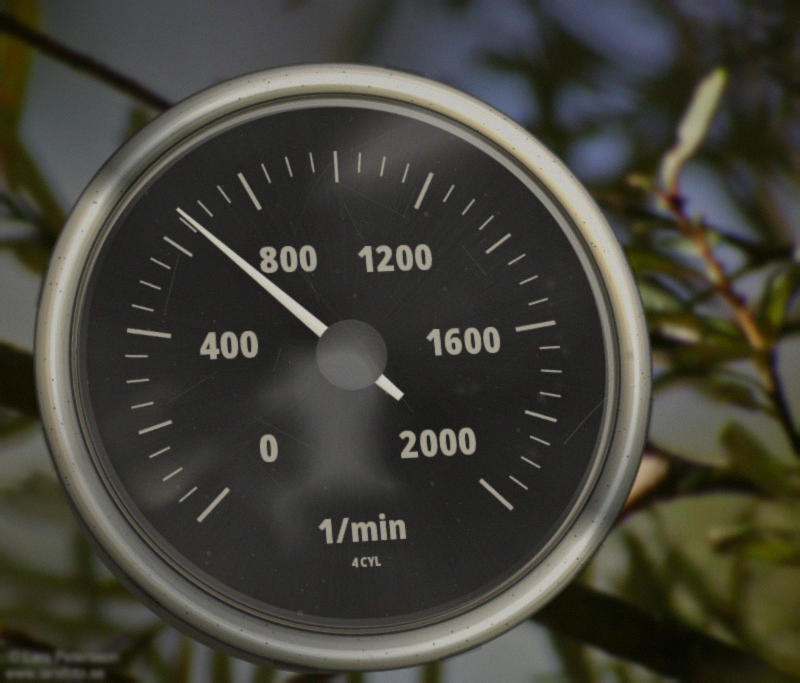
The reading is 650 rpm
